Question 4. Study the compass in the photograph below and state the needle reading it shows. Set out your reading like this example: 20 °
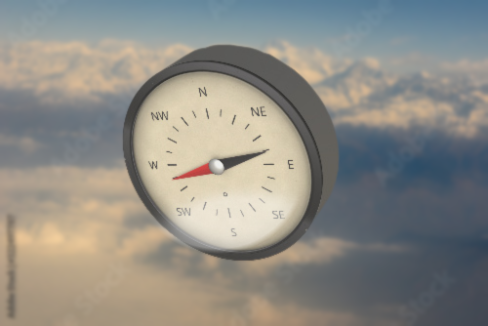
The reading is 255 °
